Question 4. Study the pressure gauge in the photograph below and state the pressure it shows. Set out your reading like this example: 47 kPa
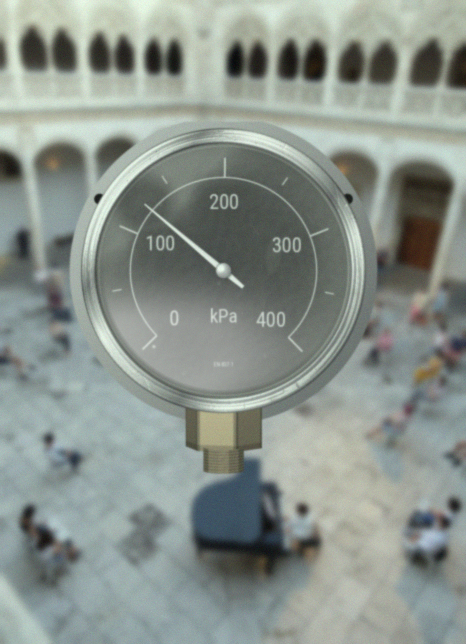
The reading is 125 kPa
